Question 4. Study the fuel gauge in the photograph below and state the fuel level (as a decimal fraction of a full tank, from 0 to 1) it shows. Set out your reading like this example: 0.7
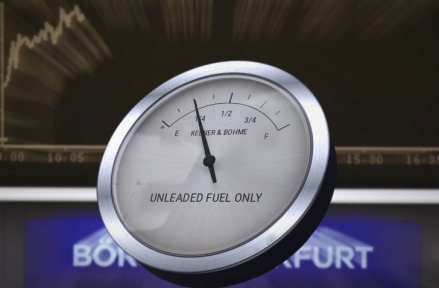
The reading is 0.25
